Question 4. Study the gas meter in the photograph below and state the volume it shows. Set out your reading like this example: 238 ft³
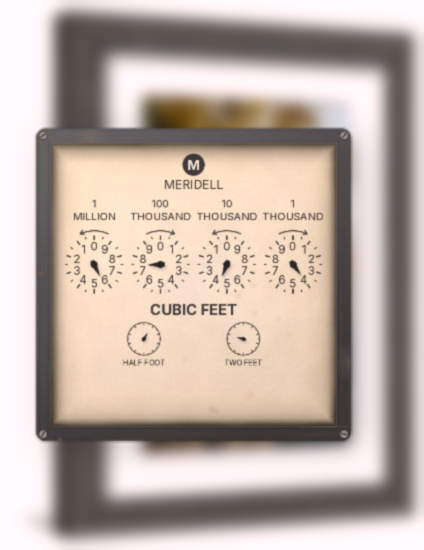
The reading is 574400 ft³
